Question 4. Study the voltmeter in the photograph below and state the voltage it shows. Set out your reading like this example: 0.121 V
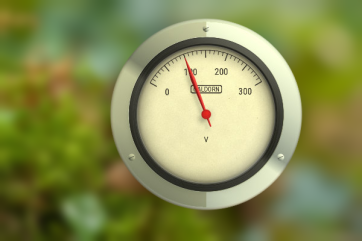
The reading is 100 V
